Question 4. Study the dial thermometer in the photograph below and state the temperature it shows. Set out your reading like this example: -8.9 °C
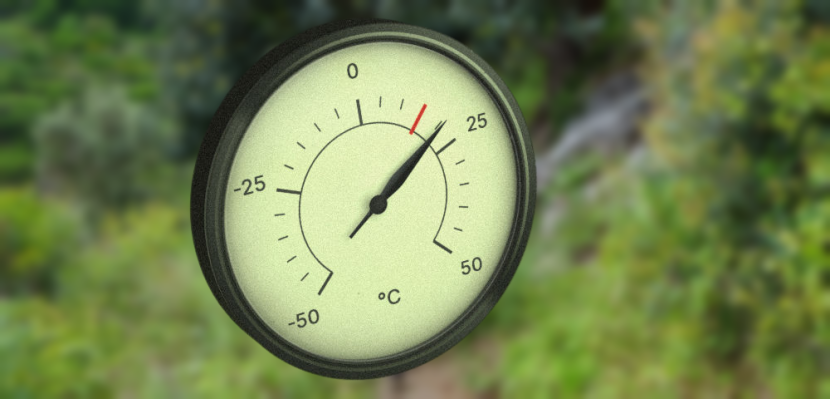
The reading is 20 °C
